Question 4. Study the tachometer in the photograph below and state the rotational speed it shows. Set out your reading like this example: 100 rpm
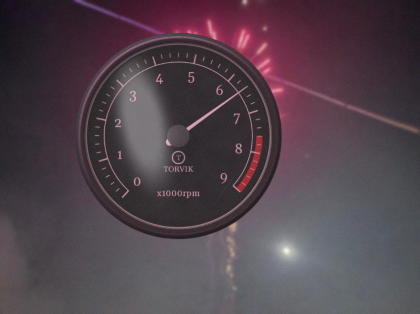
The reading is 6400 rpm
